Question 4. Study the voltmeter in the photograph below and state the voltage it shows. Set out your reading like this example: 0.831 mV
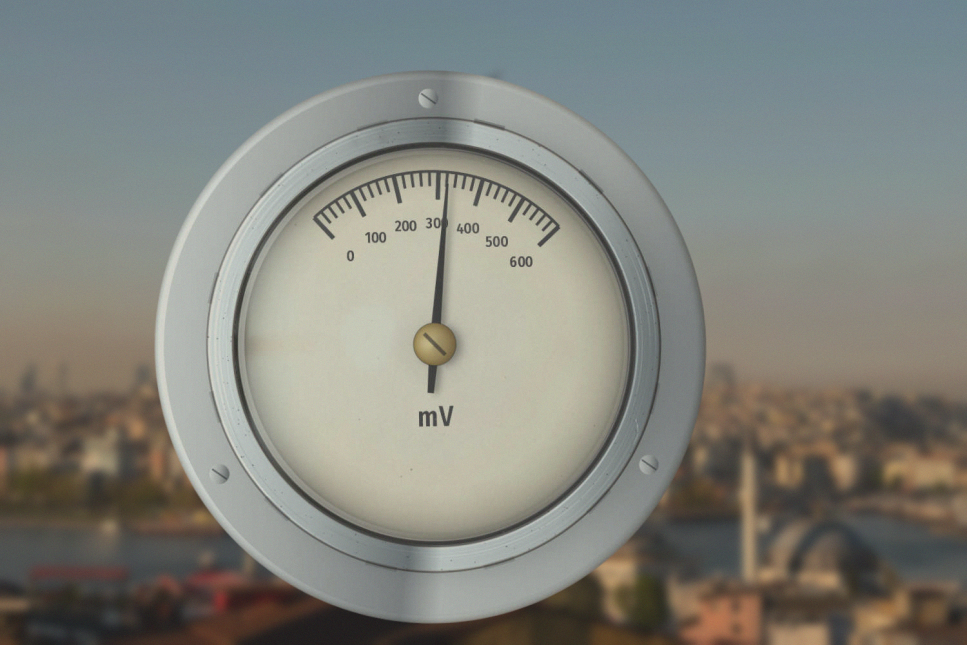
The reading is 320 mV
